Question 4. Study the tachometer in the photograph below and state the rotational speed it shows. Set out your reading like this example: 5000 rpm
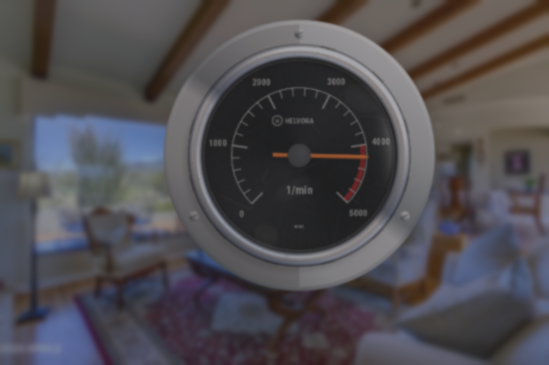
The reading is 4200 rpm
